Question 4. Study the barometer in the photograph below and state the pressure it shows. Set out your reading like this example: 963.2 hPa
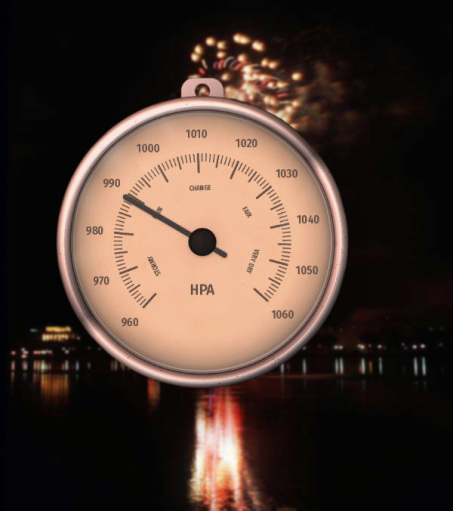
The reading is 989 hPa
